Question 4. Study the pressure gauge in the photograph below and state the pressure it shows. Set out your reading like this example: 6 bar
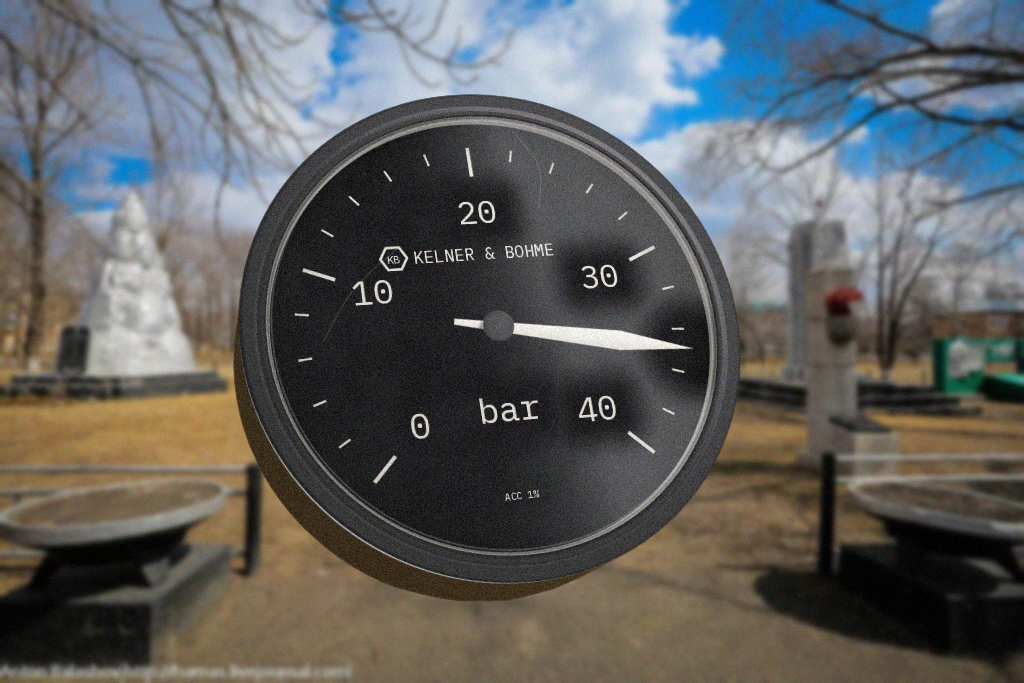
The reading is 35 bar
